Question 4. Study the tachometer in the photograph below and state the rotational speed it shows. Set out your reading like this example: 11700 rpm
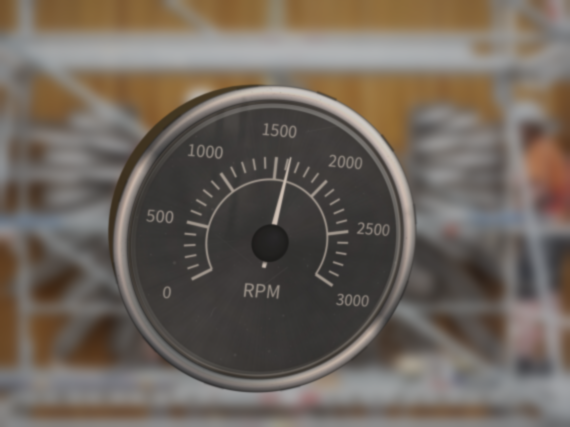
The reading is 1600 rpm
